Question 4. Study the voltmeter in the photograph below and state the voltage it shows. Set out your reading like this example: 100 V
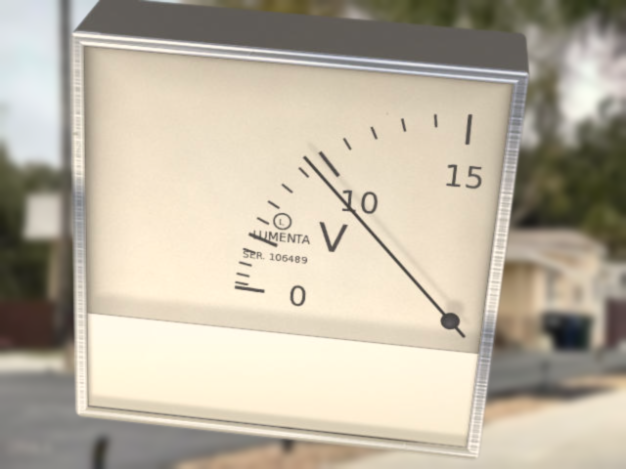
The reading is 9.5 V
